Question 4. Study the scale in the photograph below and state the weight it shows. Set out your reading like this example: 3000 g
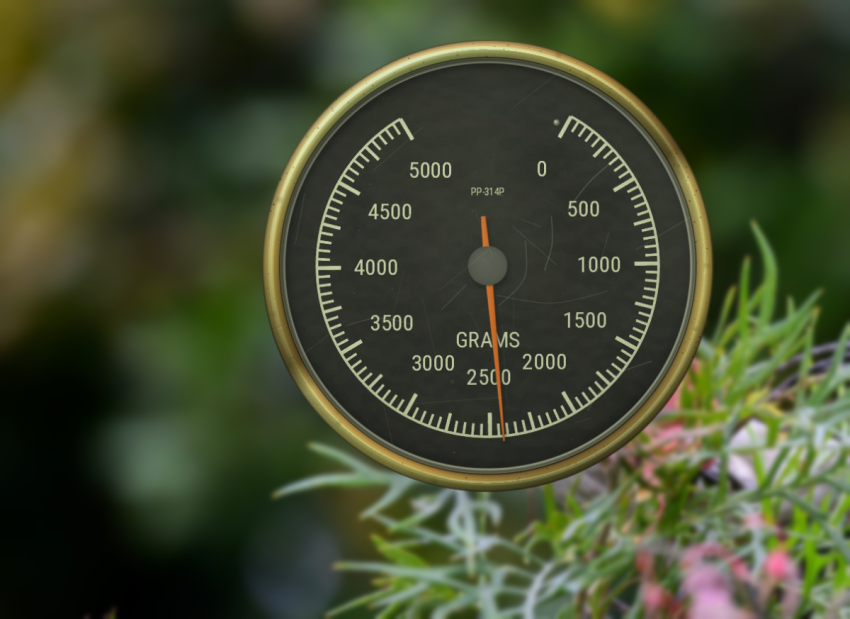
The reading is 2425 g
